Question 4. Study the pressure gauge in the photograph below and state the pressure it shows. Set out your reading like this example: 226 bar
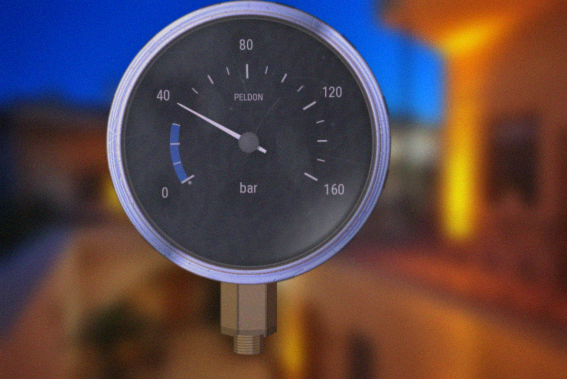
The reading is 40 bar
